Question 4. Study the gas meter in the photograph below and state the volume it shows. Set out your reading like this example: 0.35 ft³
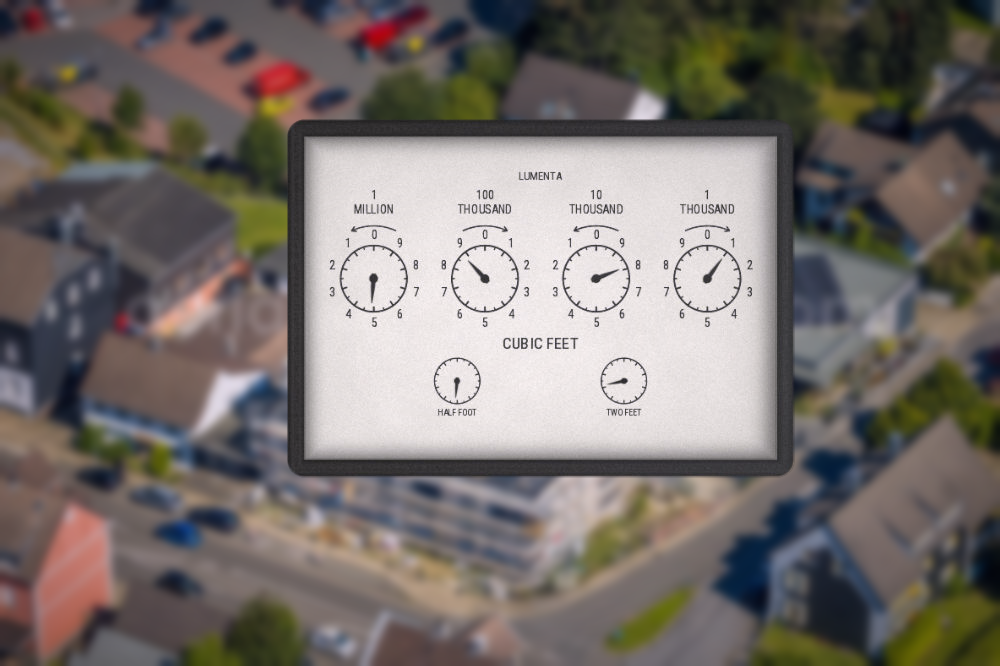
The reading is 488100 ft³
